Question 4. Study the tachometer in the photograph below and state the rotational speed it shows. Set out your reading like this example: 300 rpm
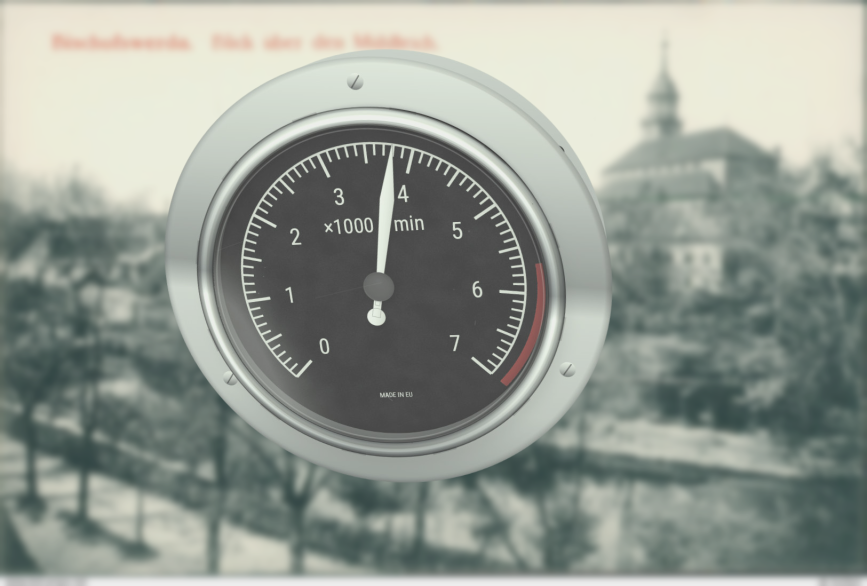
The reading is 3800 rpm
